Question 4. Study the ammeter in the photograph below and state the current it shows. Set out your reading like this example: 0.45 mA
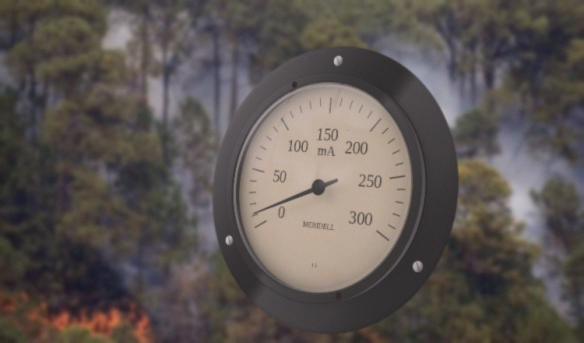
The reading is 10 mA
